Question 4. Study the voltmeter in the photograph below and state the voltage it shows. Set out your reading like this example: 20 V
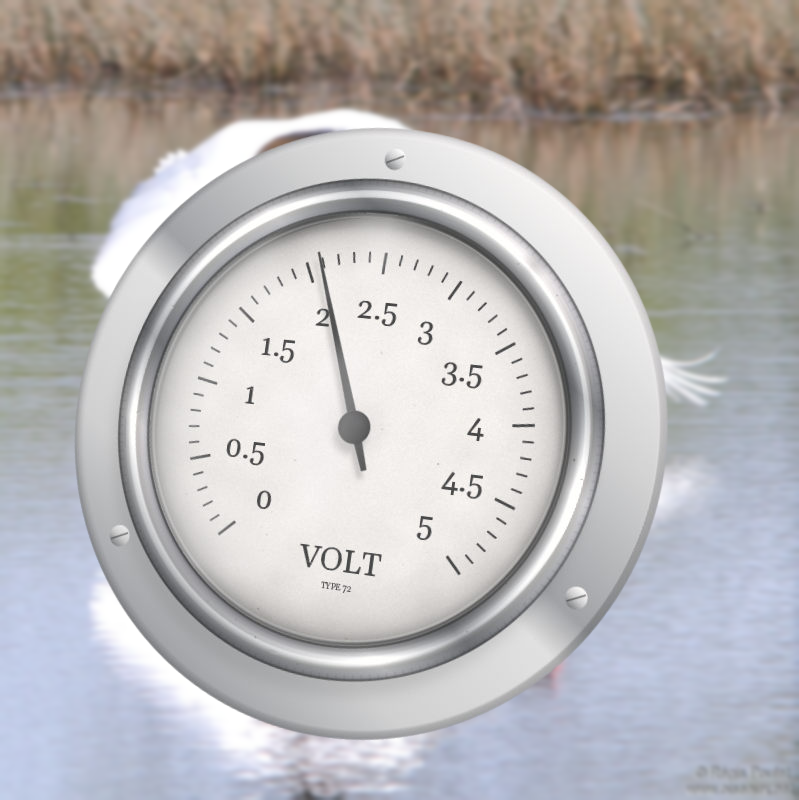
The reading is 2.1 V
